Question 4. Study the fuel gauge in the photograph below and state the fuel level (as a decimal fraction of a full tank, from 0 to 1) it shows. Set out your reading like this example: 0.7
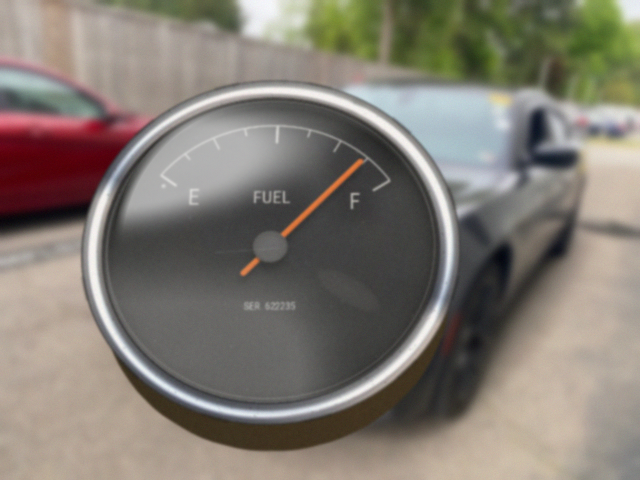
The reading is 0.875
